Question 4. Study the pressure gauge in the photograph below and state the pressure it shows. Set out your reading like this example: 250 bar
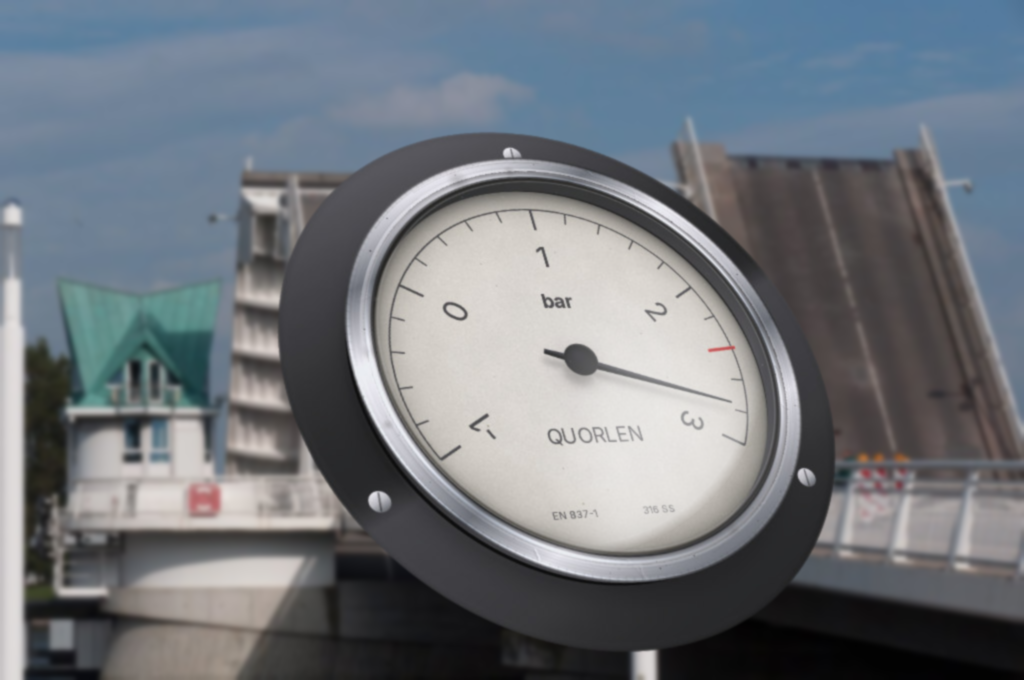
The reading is 2.8 bar
